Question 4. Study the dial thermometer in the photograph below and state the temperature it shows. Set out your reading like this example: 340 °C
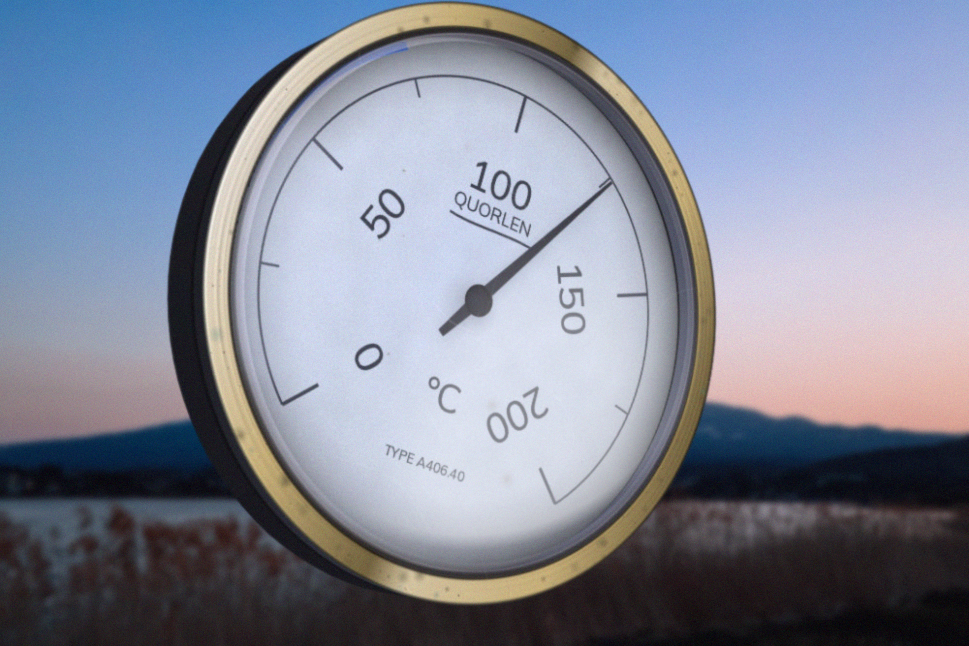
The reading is 125 °C
